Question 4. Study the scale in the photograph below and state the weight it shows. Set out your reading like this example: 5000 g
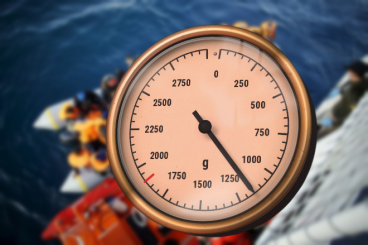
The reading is 1150 g
